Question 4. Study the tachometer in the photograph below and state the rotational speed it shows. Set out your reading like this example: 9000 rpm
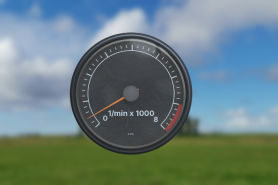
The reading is 400 rpm
